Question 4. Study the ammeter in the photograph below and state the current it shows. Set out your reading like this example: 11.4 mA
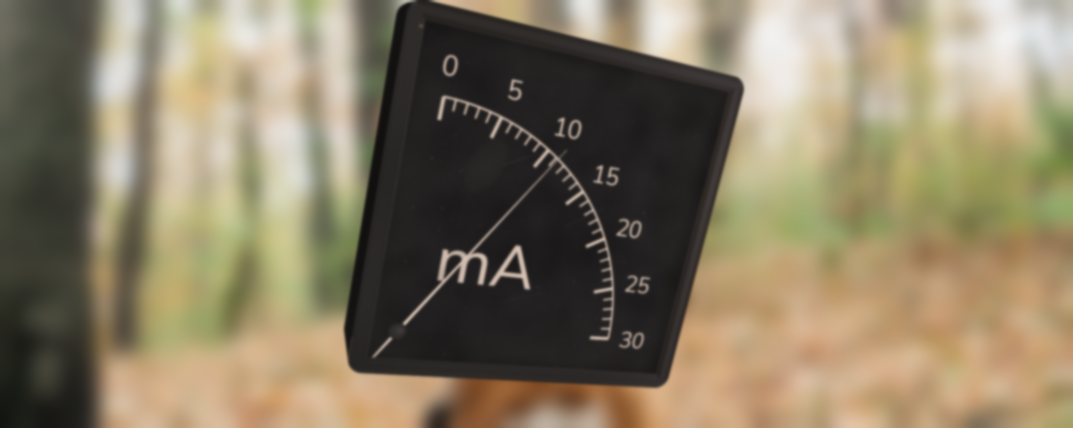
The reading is 11 mA
